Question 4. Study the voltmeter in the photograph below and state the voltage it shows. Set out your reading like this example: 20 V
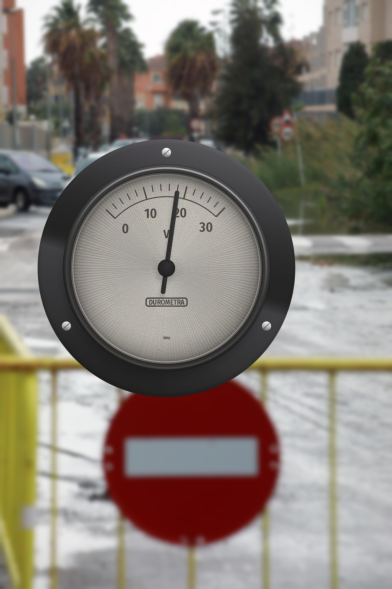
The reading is 18 V
